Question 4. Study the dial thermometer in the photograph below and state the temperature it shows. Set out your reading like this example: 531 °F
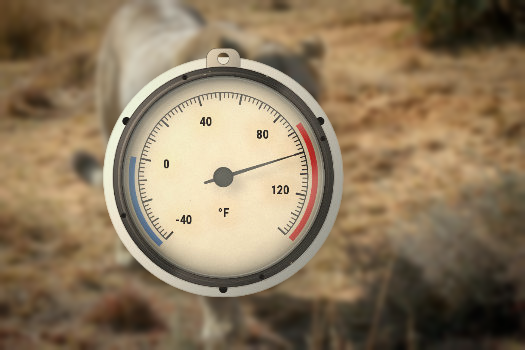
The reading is 100 °F
